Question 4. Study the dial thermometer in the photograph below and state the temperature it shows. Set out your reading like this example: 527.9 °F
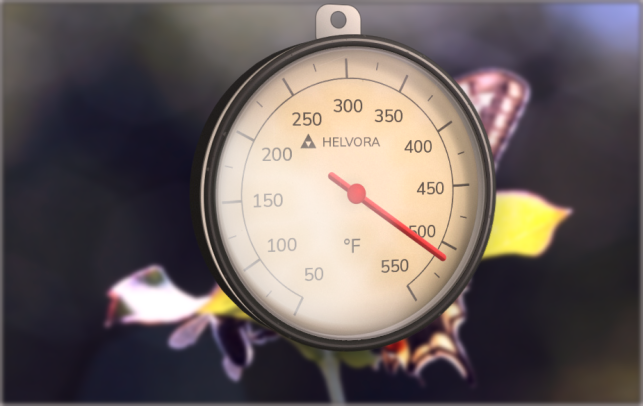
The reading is 512.5 °F
